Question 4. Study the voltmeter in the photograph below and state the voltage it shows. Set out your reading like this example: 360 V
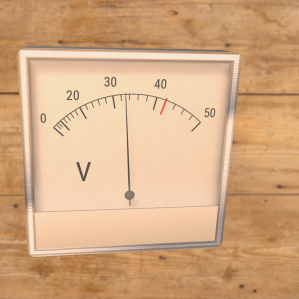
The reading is 33 V
